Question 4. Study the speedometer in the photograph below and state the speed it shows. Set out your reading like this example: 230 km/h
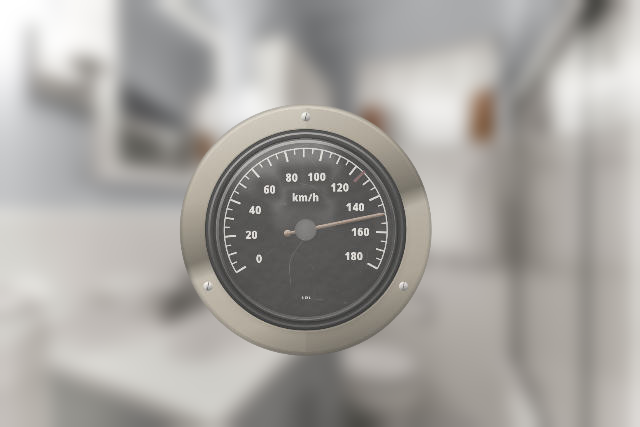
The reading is 150 km/h
